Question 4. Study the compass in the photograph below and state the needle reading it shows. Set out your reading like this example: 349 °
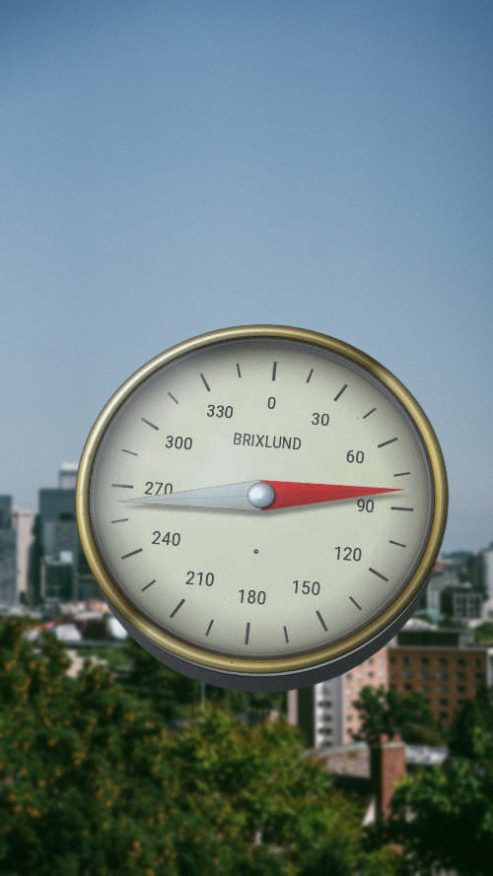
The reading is 82.5 °
